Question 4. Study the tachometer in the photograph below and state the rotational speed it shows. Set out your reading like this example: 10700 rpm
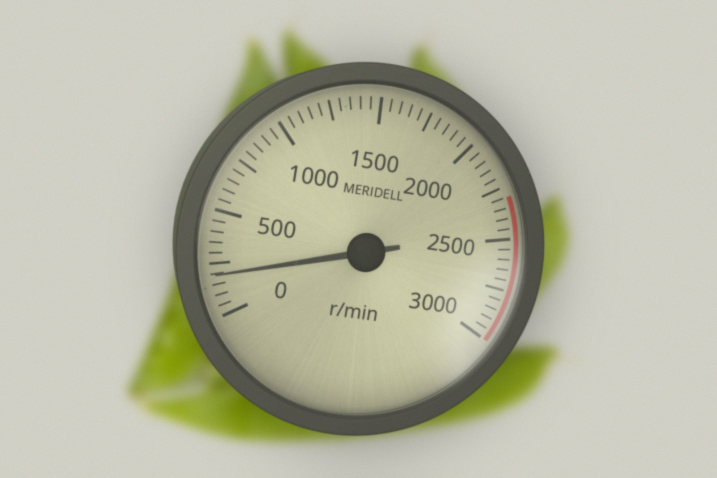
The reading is 200 rpm
